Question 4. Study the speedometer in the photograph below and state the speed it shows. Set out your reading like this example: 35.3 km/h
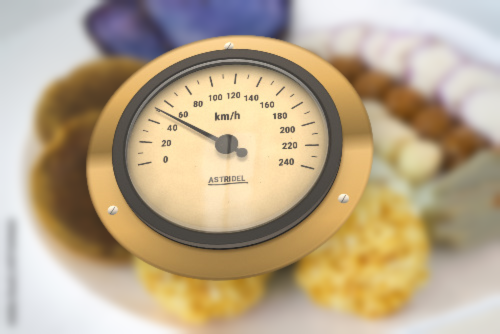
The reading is 50 km/h
